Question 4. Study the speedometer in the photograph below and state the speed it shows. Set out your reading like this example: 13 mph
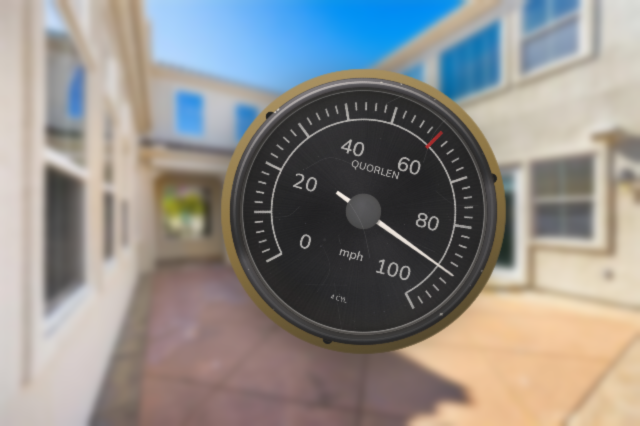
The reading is 90 mph
